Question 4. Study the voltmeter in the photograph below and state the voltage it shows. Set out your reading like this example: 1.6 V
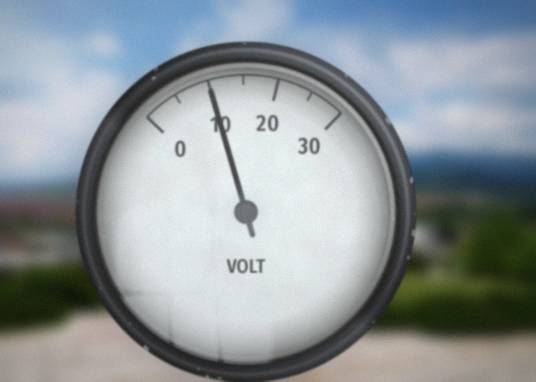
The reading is 10 V
